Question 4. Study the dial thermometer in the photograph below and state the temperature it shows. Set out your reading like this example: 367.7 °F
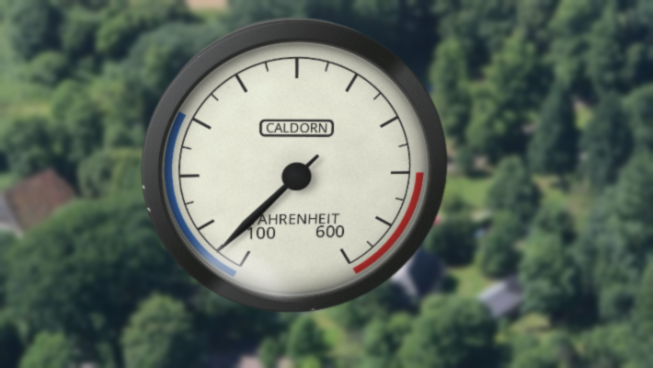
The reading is 125 °F
